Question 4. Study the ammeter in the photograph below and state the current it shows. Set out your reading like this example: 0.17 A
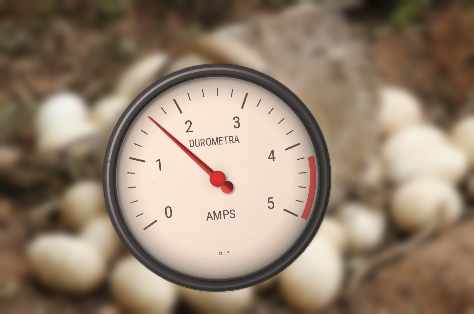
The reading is 1.6 A
